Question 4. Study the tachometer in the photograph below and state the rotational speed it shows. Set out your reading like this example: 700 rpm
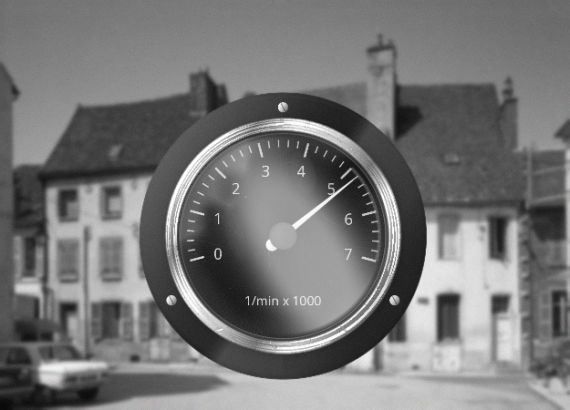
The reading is 5200 rpm
